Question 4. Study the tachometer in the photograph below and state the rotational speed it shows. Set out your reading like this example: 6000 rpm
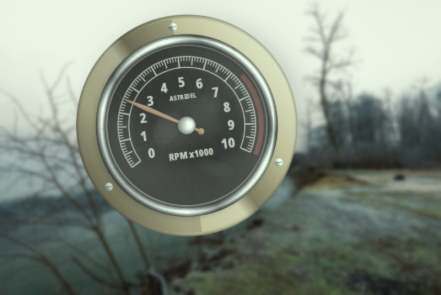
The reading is 2500 rpm
